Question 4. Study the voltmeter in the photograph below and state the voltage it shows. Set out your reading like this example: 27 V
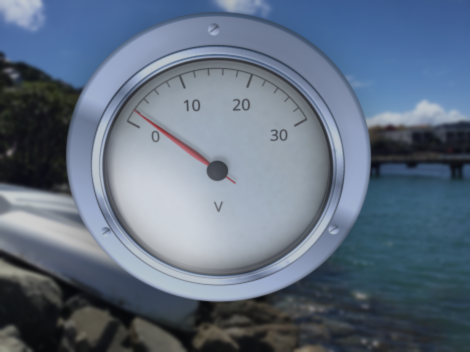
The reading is 2 V
